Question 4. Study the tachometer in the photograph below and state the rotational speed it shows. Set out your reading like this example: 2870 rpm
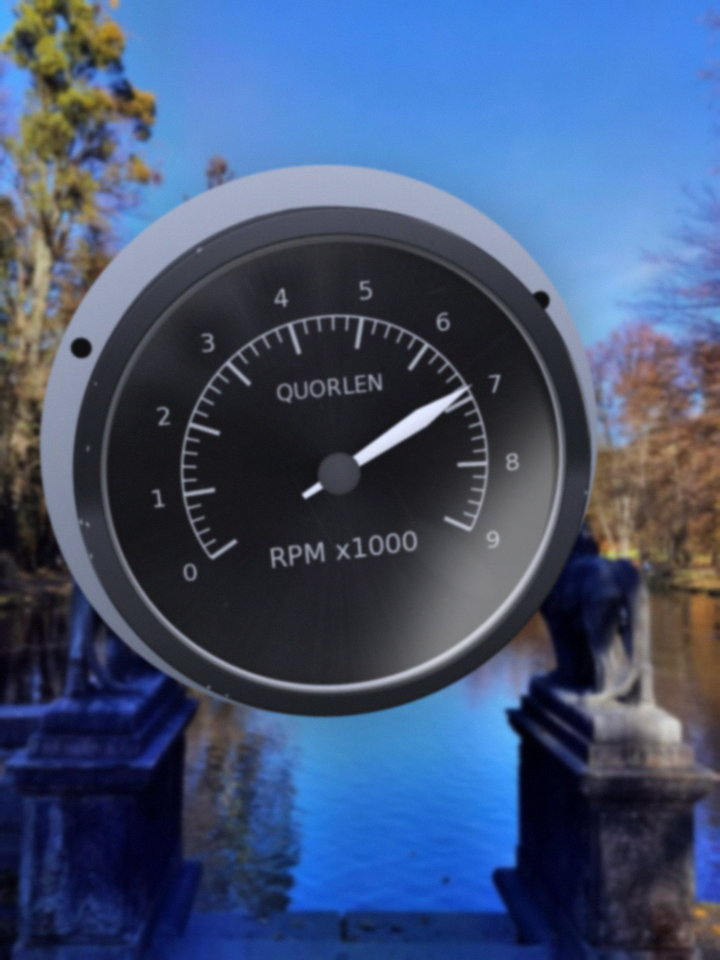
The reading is 6800 rpm
